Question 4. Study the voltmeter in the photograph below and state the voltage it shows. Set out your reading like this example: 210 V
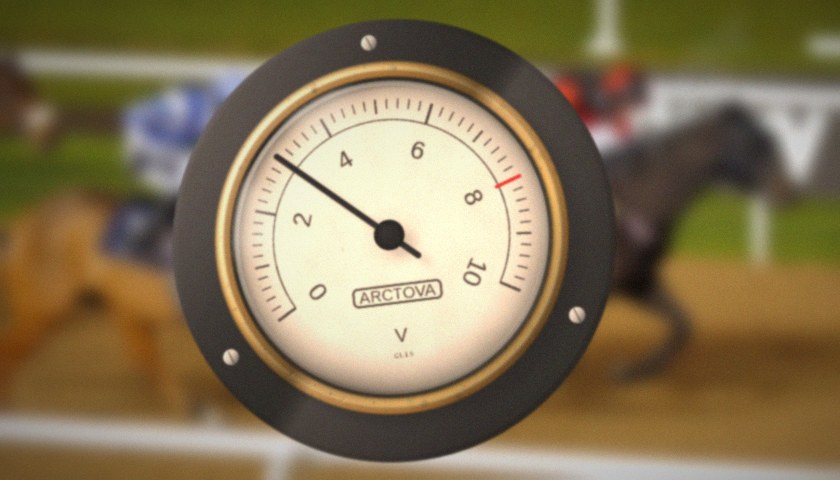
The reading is 3 V
